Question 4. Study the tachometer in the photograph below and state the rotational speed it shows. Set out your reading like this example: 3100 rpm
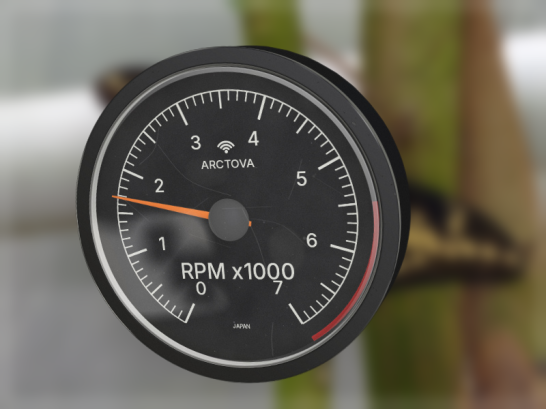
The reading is 1700 rpm
